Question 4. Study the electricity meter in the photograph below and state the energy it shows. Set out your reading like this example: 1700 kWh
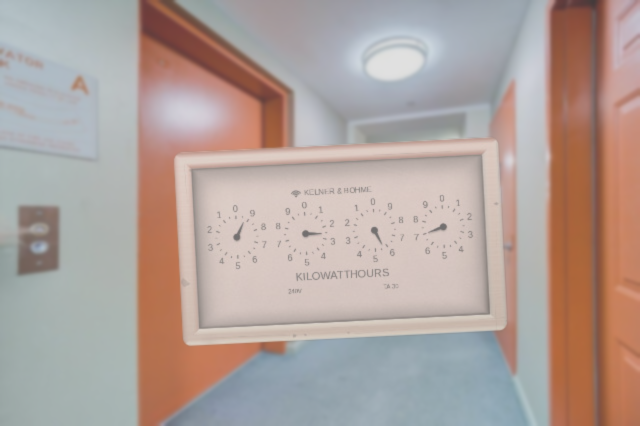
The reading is 9257 kWh
